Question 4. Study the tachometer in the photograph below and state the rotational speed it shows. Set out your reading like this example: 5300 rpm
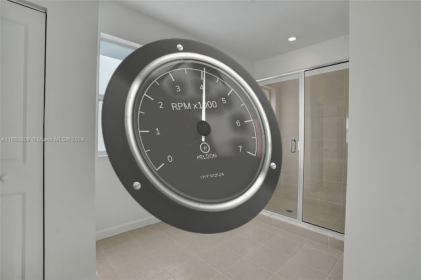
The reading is 4000 rpm
